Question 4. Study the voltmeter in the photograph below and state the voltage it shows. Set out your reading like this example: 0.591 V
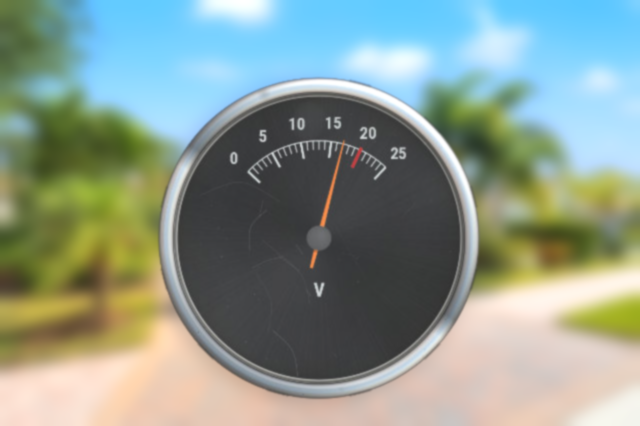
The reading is 17 V
